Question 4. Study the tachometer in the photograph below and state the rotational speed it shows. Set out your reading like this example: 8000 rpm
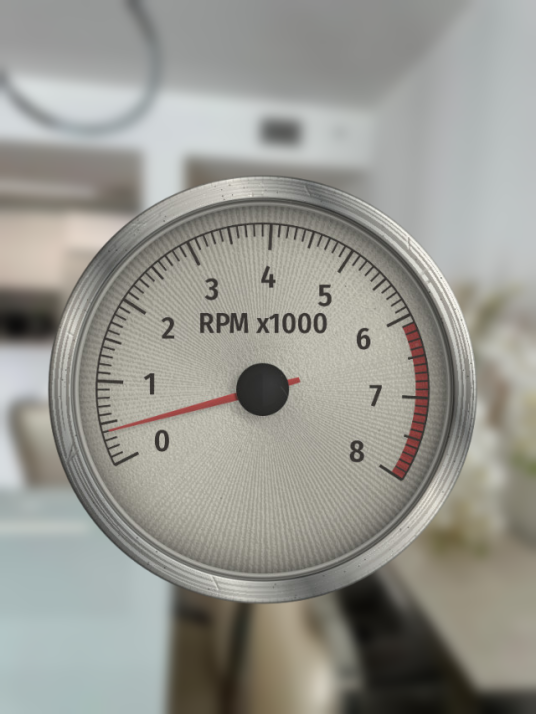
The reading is 400 rpm
